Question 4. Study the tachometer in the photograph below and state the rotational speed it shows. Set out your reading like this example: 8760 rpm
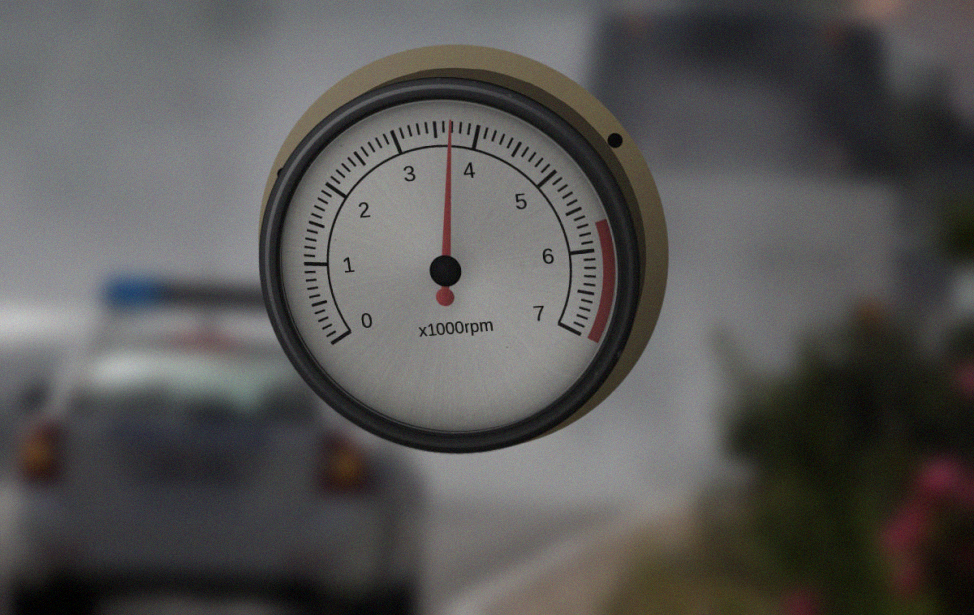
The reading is 3700 rpm
